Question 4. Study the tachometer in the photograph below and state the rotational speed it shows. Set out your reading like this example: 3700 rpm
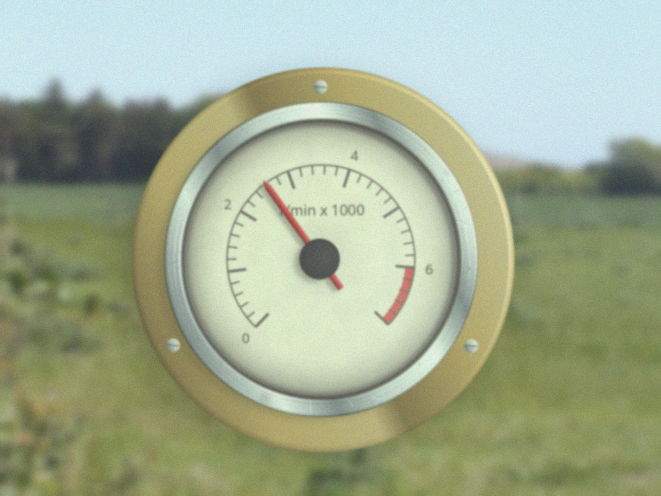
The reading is 2600 rpm
